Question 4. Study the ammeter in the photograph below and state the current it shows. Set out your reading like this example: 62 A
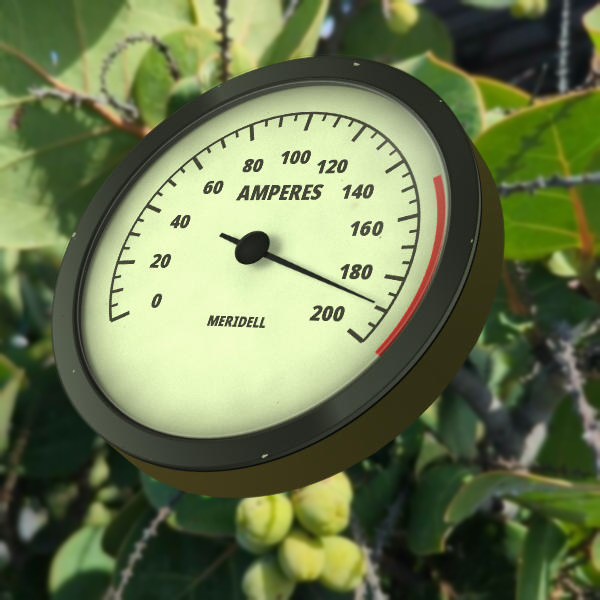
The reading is 190 A
